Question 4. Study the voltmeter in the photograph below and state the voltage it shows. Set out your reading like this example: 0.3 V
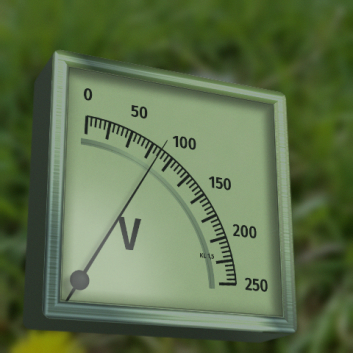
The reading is 85 V
